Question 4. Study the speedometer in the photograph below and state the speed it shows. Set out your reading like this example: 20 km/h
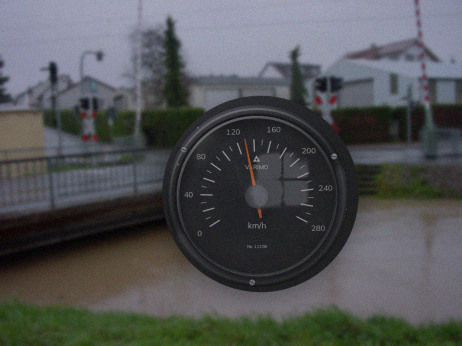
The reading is 130 km/h
